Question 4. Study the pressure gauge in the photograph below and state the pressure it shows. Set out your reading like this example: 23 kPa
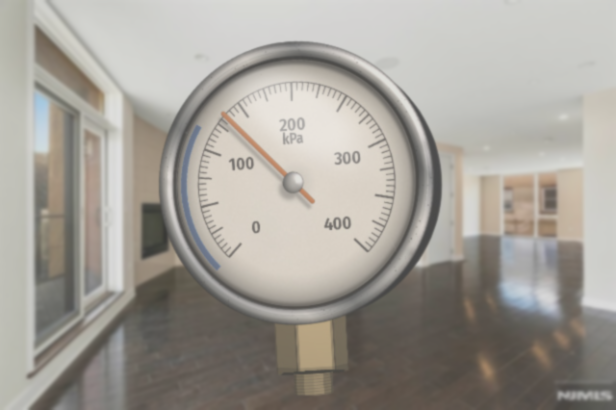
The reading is 135 kPa
